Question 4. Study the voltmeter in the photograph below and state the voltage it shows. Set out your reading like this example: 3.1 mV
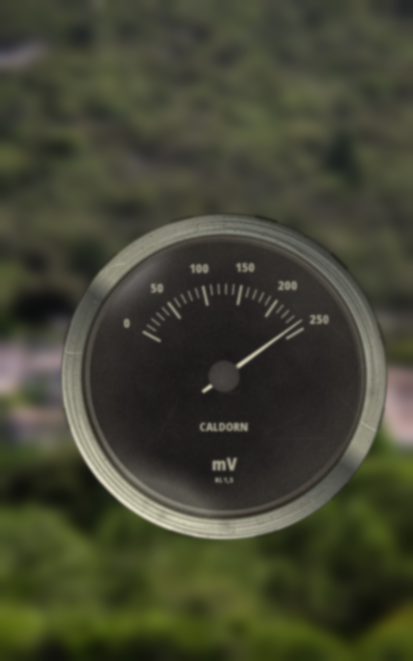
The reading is 240 mV
